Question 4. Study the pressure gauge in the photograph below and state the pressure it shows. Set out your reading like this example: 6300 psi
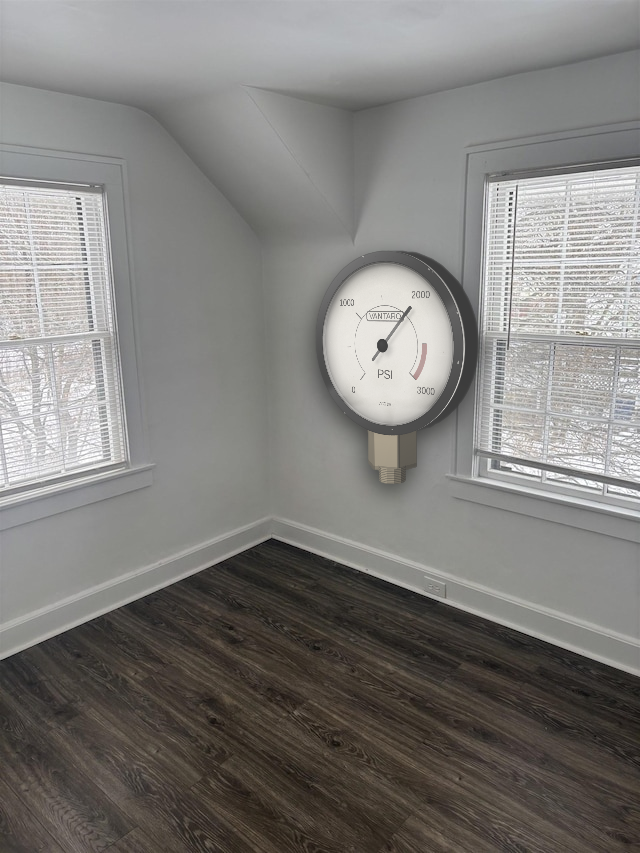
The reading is 2000 psi
